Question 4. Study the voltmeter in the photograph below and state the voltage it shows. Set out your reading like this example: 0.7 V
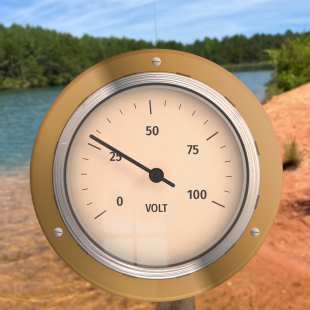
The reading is 27.5 V
